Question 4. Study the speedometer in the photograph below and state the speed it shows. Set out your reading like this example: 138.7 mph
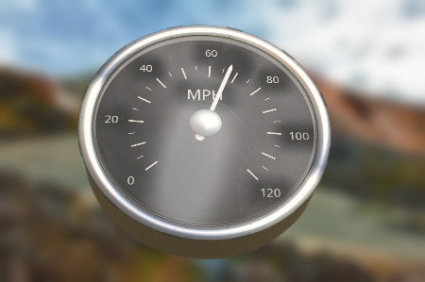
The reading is 67.5 mph
